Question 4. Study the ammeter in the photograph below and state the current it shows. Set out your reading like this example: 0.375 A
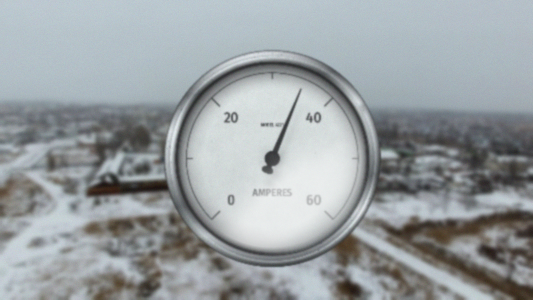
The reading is 35 A
